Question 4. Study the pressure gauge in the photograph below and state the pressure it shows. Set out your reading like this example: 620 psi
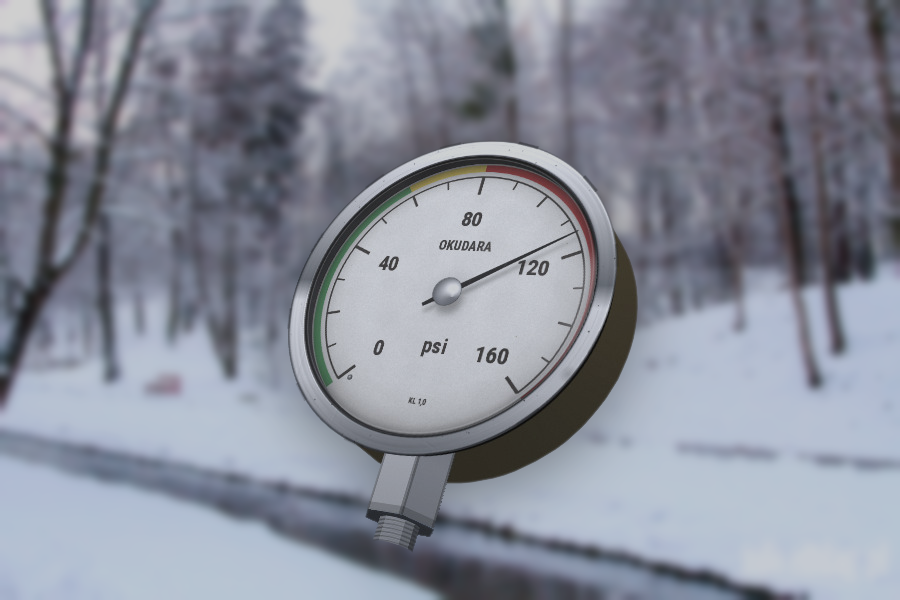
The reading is 115 psi
